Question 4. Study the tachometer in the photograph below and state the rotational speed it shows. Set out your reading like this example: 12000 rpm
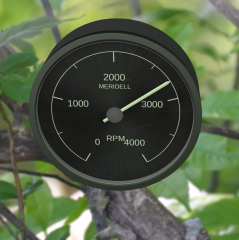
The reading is 2750 rpm
